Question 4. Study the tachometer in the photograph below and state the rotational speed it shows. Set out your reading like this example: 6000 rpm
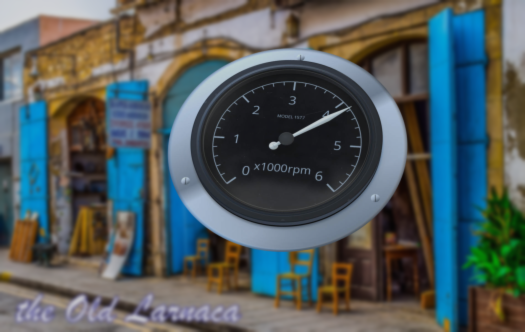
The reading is 4200 rpm
